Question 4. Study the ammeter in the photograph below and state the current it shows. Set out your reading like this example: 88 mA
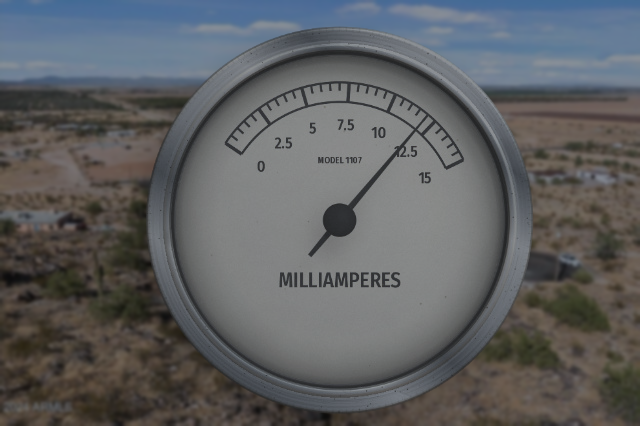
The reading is 12 mA
